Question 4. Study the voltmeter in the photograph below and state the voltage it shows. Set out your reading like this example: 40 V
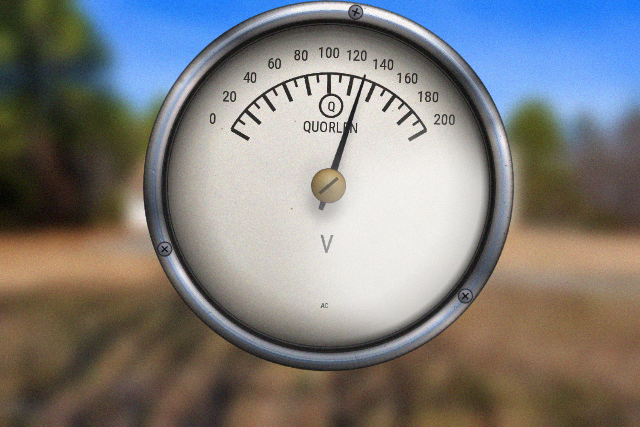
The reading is 130 V
